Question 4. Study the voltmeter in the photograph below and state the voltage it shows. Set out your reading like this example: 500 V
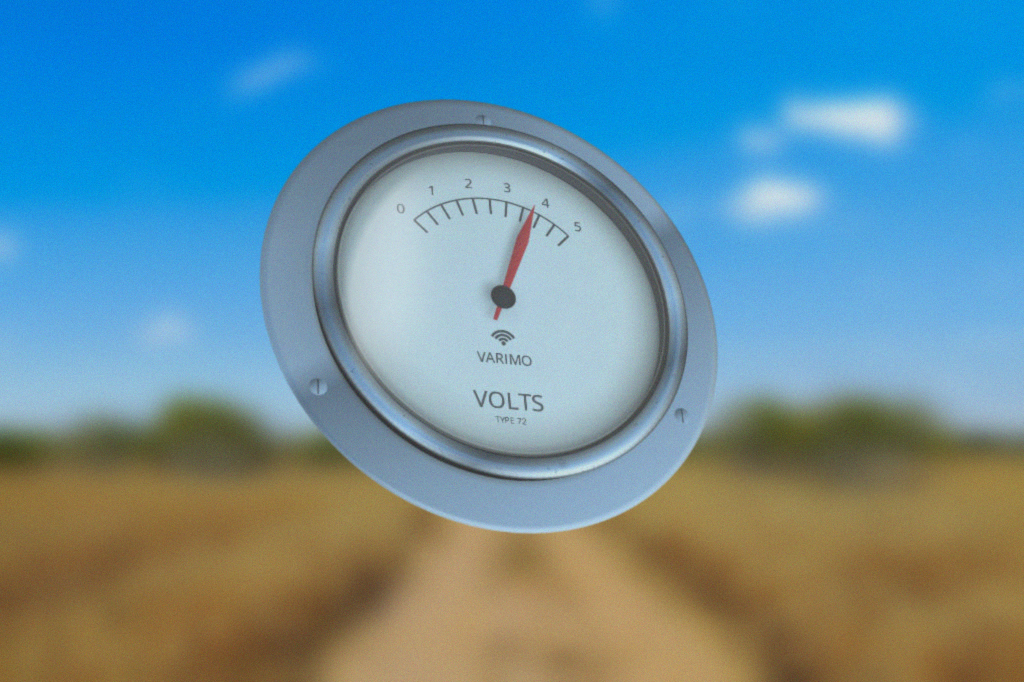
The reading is 3.75 V
